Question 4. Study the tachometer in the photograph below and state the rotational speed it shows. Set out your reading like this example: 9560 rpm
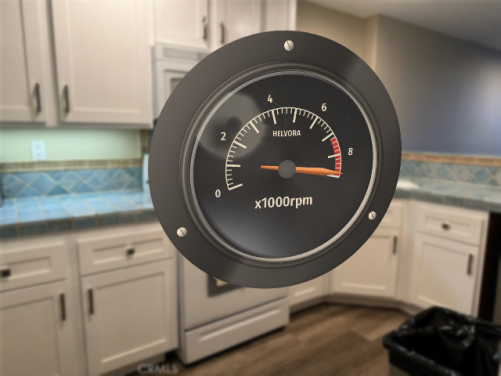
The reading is 8800 rpm
